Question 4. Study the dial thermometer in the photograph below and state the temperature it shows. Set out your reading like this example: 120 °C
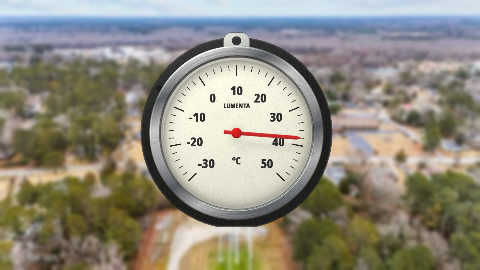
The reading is 38 °C
